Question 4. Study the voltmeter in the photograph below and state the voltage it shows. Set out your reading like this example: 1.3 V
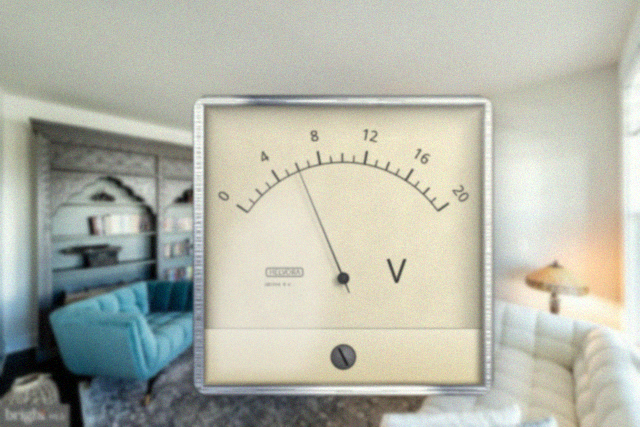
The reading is 6 V
